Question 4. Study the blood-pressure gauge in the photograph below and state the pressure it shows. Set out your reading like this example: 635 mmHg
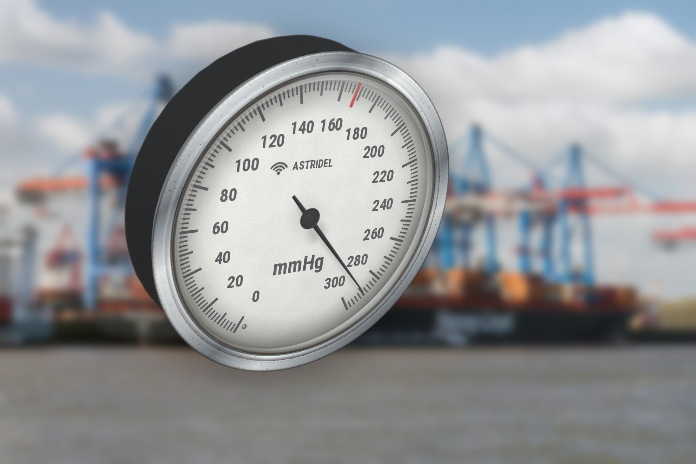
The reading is 290 mmHg
